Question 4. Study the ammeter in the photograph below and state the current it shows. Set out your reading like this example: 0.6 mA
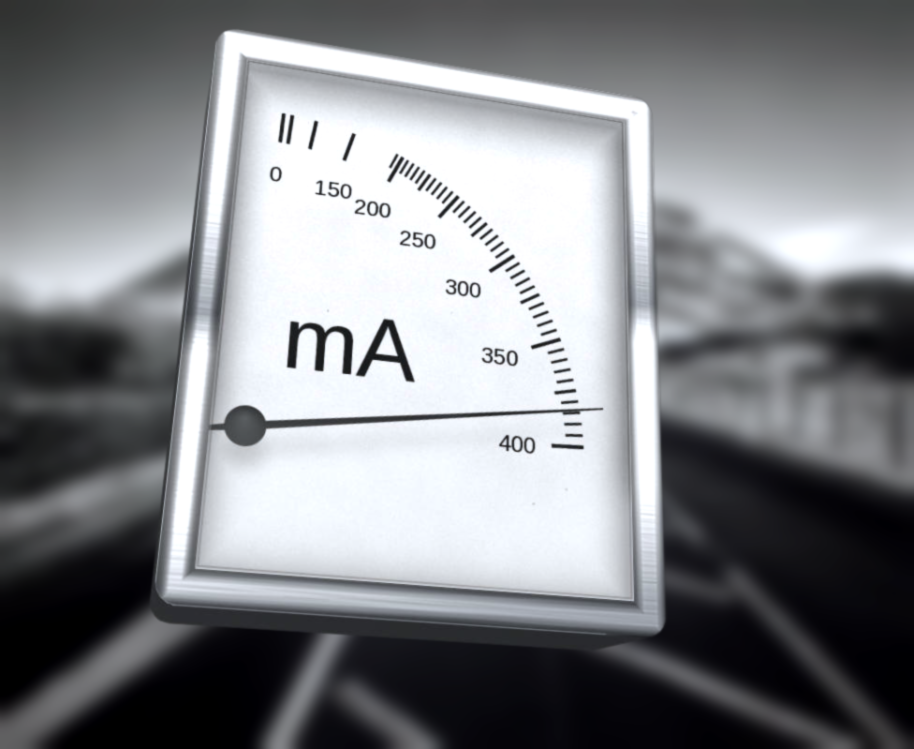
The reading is 385 mA
